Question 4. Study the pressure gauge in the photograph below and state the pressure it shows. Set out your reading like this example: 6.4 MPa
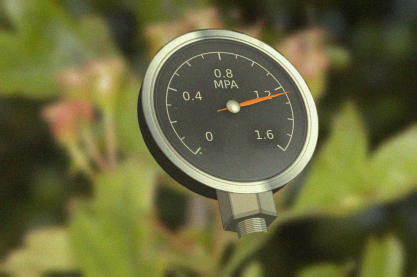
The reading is 1.25 MPa
